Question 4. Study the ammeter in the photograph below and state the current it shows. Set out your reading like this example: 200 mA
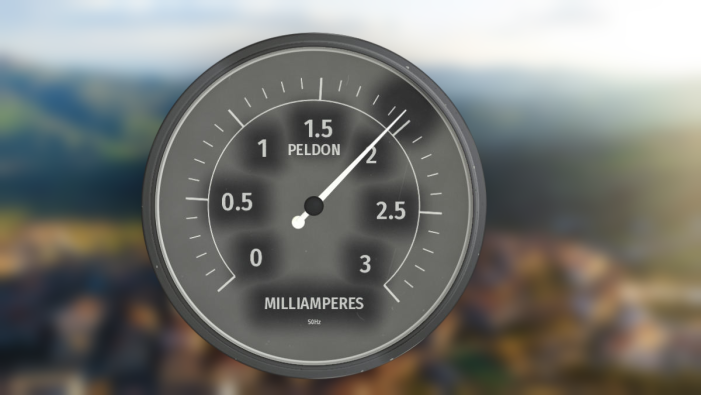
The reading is 1.95 mA
